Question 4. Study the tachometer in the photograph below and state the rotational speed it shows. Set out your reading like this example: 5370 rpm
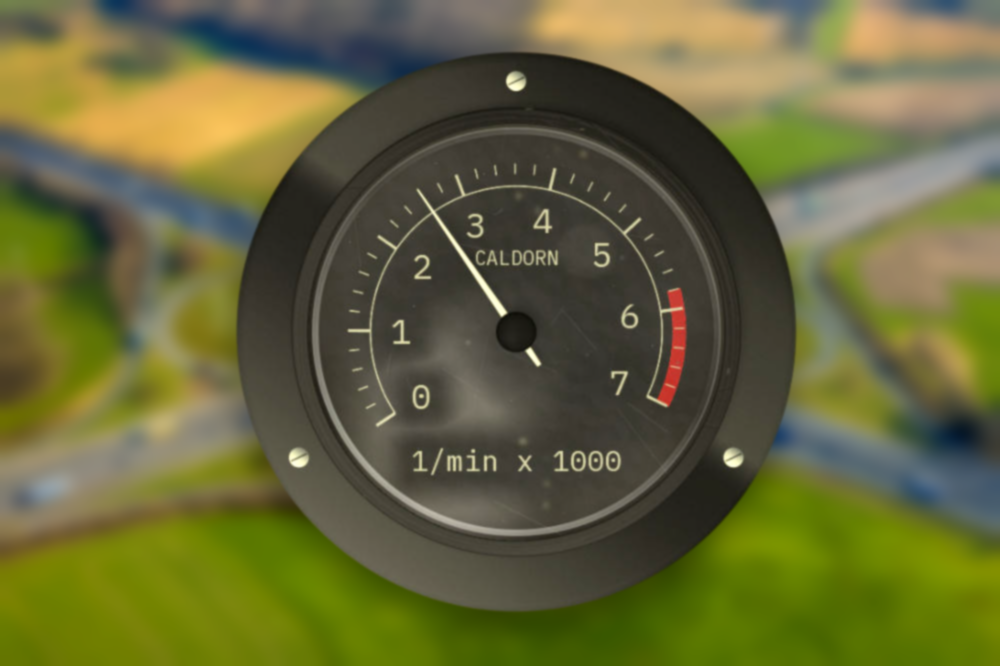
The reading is 2600 rpm
